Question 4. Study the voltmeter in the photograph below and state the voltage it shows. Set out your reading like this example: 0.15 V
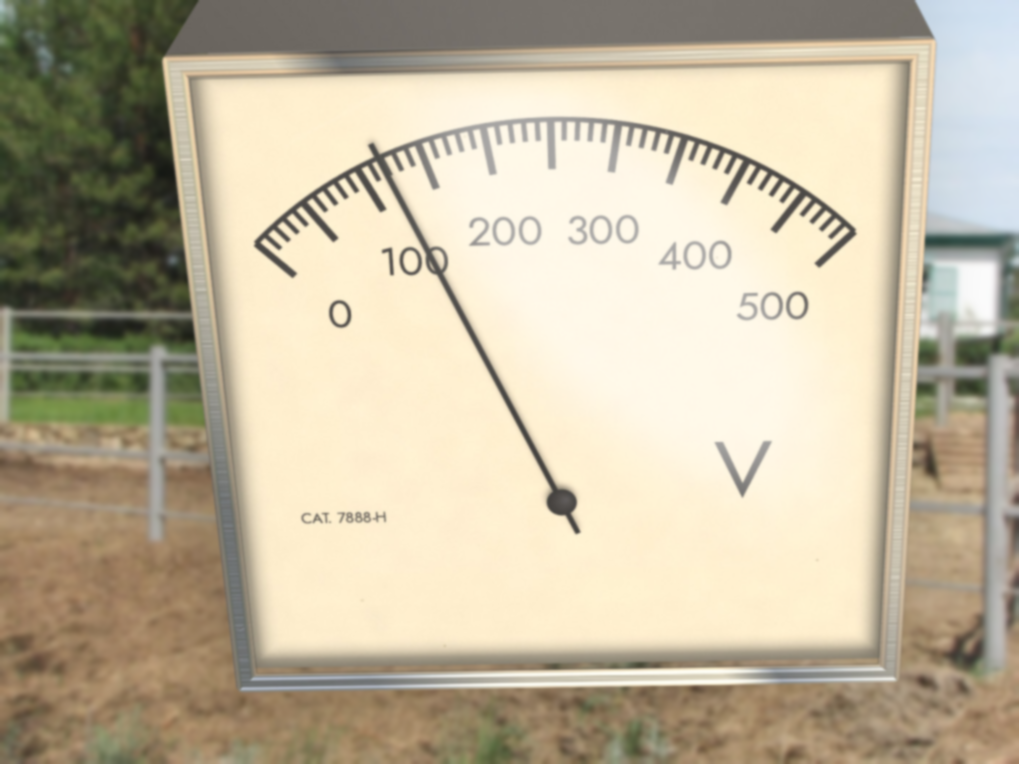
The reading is 120 V
